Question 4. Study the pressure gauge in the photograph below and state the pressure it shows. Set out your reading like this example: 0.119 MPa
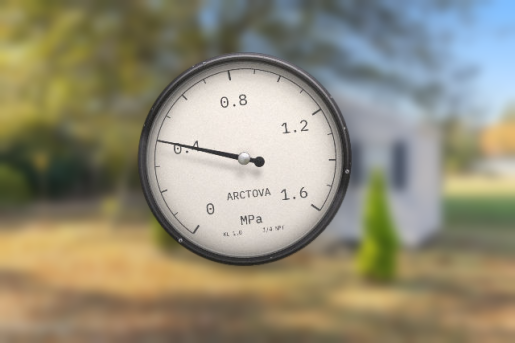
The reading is 0.4 MPa
